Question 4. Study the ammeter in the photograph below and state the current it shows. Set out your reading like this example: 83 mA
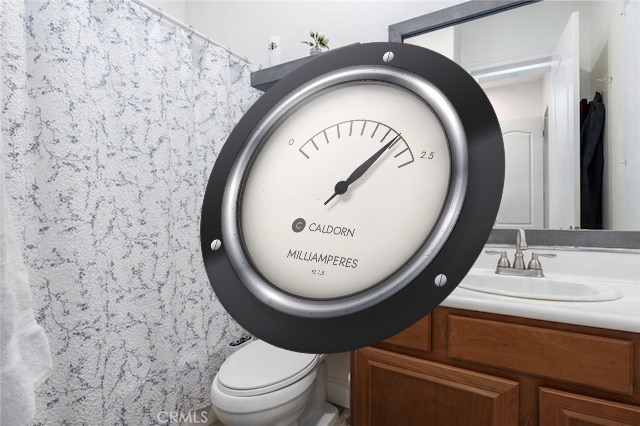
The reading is 2 mA
